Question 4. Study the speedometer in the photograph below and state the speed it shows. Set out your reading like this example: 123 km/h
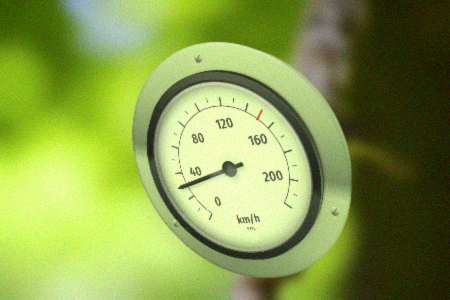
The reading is 30 km/h
